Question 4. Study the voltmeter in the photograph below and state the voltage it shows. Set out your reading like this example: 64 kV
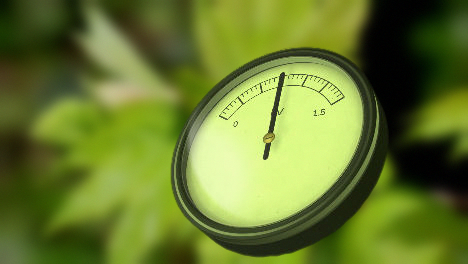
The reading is 0.75 kV
